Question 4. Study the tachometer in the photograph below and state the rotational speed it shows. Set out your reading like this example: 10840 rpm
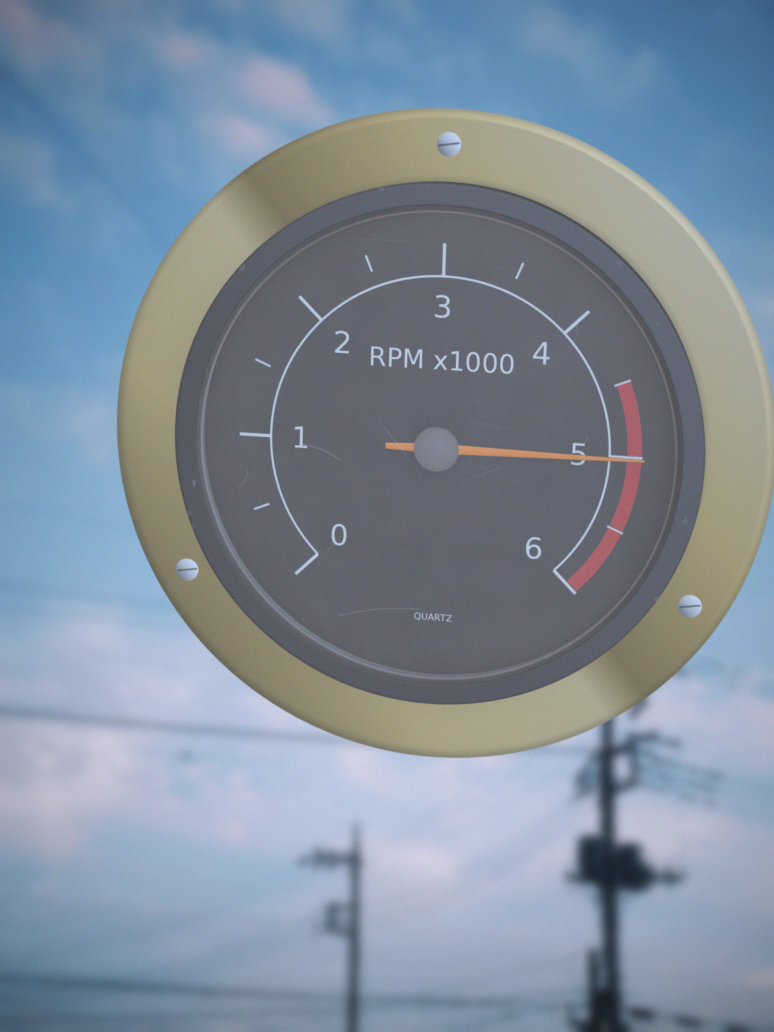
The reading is 5000 rpm
